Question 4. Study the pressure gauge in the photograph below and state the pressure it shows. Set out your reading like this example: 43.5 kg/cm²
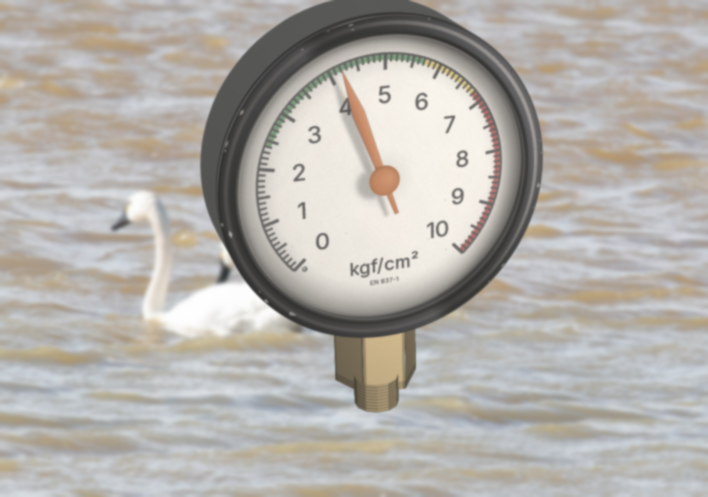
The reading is 4.2 kg/cm²
